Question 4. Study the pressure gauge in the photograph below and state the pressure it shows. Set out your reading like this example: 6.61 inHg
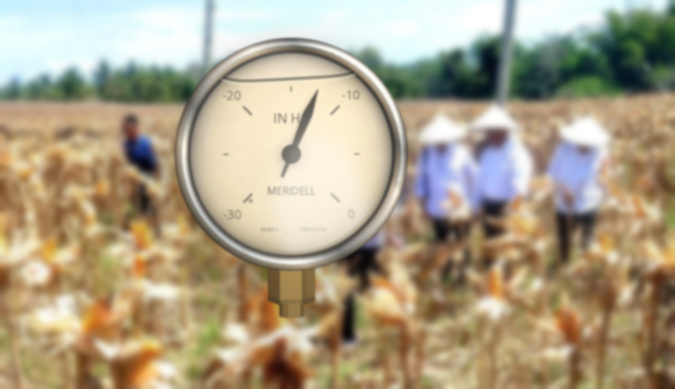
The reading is -12.5 inHg
